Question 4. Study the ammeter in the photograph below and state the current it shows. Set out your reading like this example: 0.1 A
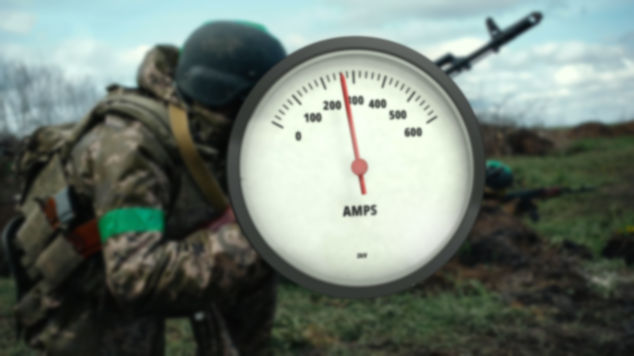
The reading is 260 A
